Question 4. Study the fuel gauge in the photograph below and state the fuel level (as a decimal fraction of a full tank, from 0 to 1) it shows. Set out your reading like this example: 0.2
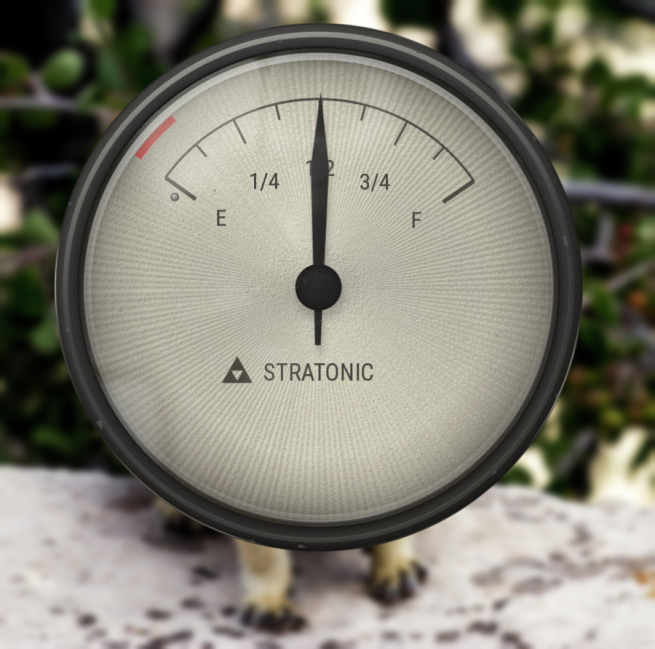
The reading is 0.5
